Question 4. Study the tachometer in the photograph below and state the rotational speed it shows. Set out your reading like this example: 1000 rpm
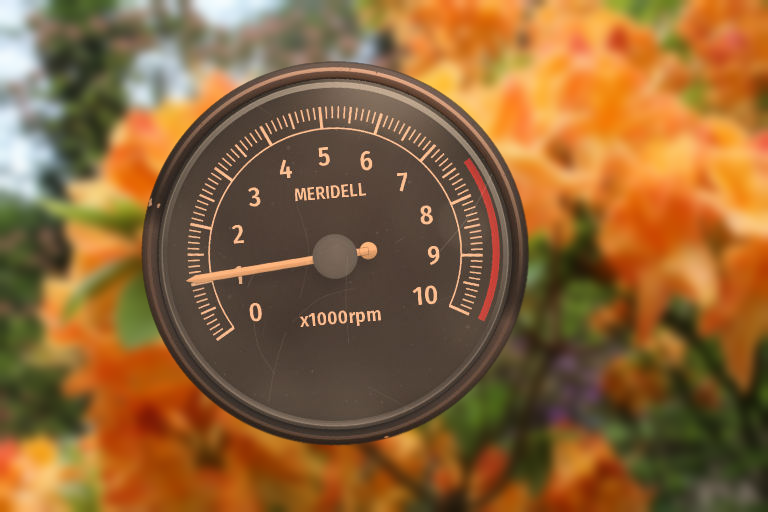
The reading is 1100 rpm
